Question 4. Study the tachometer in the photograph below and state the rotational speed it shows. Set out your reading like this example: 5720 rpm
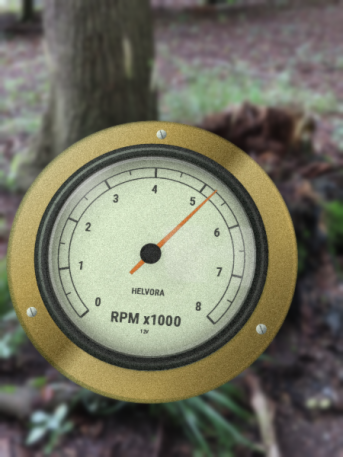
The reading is 5250 rpm
